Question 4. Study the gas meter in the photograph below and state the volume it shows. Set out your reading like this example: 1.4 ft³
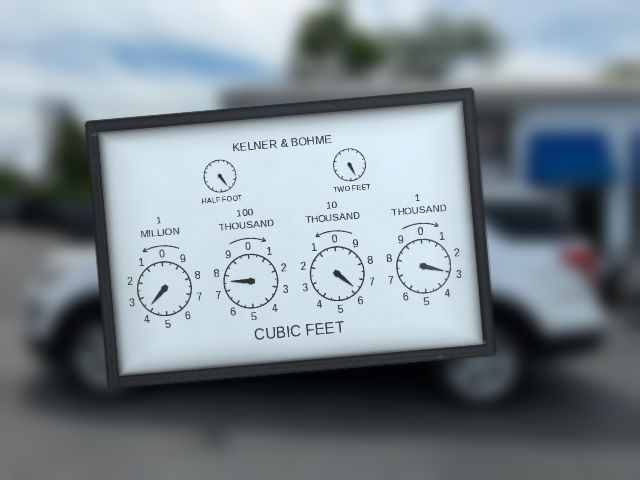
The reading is 376300 ft³
